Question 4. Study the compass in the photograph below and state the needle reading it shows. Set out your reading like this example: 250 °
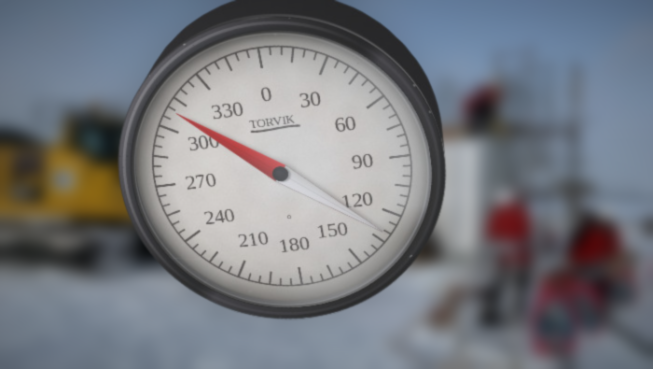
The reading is 310 °
